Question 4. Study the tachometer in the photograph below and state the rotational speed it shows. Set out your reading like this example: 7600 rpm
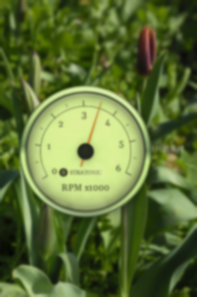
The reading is 3500 rpm
